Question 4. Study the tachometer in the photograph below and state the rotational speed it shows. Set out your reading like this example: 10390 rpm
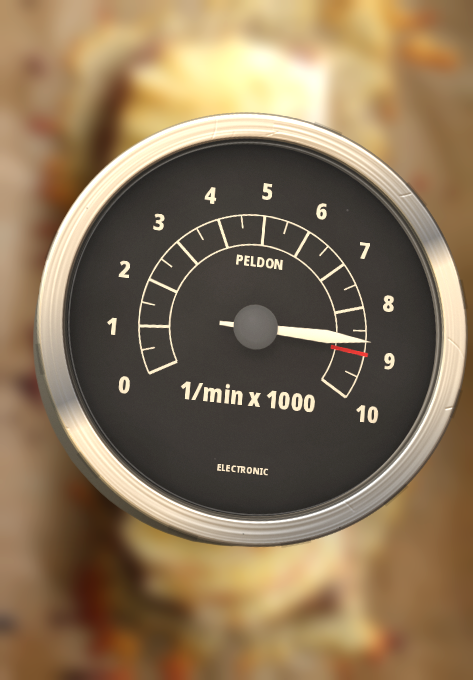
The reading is 8750 rpm
